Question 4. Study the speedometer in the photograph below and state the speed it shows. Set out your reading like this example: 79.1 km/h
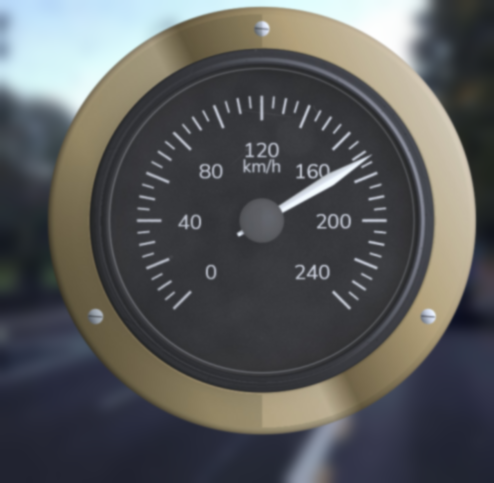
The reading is 172.5 km/h
